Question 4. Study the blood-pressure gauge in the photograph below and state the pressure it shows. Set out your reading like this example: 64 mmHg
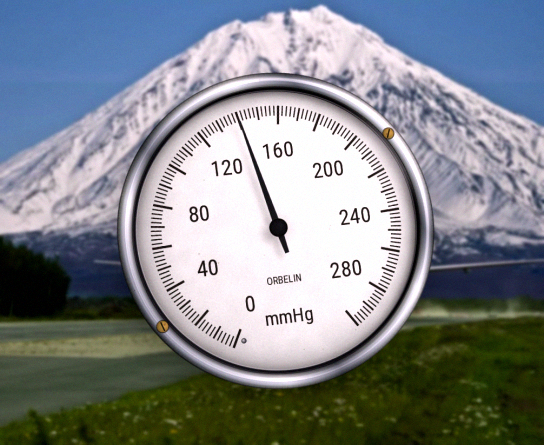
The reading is 140 mmHg
